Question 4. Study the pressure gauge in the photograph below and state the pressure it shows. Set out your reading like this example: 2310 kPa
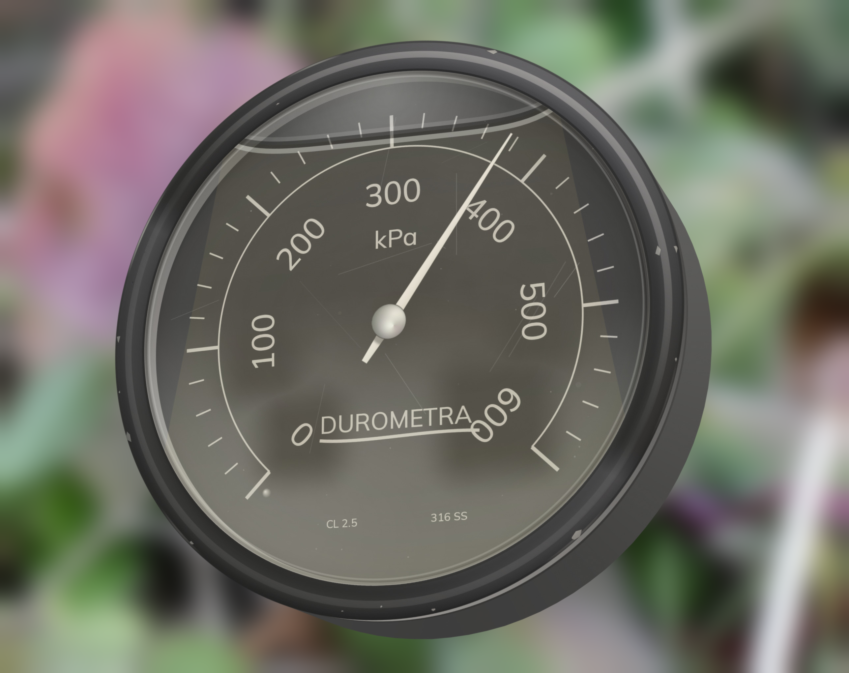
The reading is 380 kPa
